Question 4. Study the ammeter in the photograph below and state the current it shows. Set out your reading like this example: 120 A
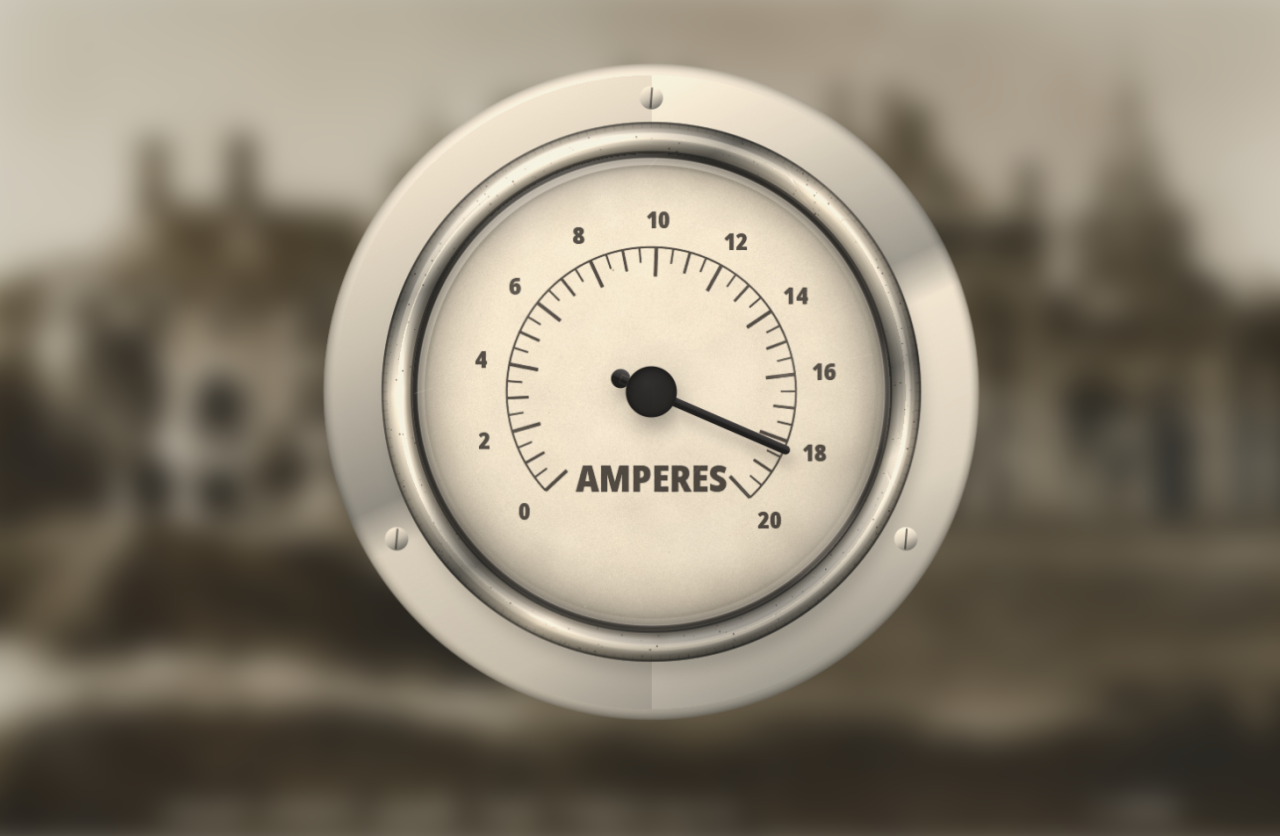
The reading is 18.25 A
